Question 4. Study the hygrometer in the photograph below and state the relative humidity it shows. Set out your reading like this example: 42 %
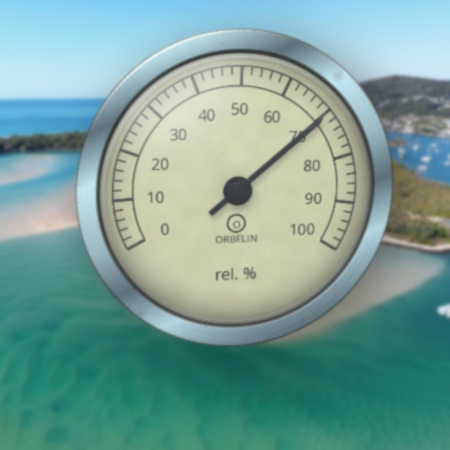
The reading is 70 %
